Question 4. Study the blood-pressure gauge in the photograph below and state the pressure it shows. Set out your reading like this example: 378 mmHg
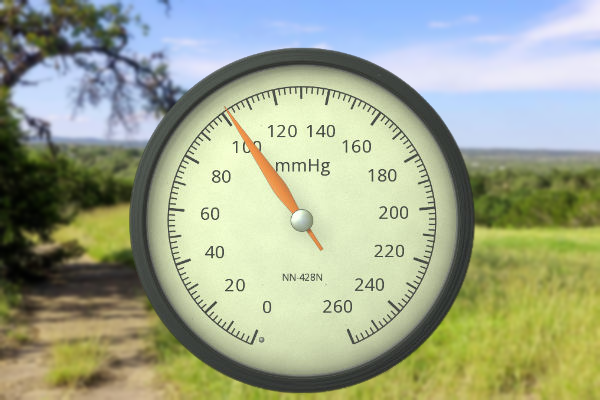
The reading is 102 mmHg
